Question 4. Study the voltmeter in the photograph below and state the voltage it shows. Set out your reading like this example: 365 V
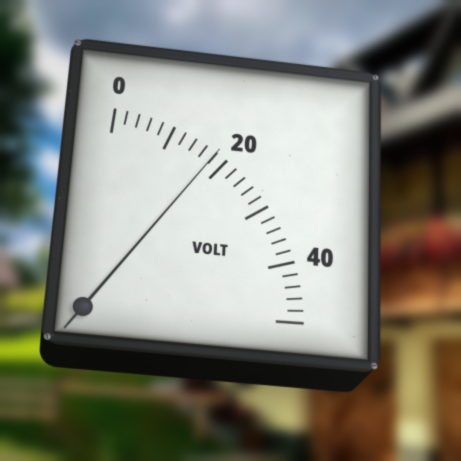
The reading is 18 V
